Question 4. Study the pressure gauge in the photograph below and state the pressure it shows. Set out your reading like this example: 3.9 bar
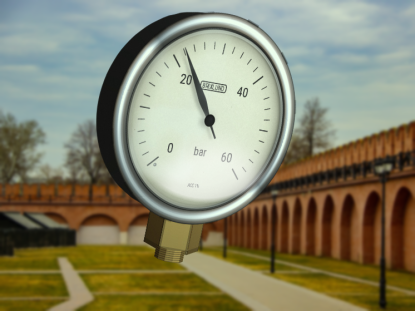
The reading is 22 bar
